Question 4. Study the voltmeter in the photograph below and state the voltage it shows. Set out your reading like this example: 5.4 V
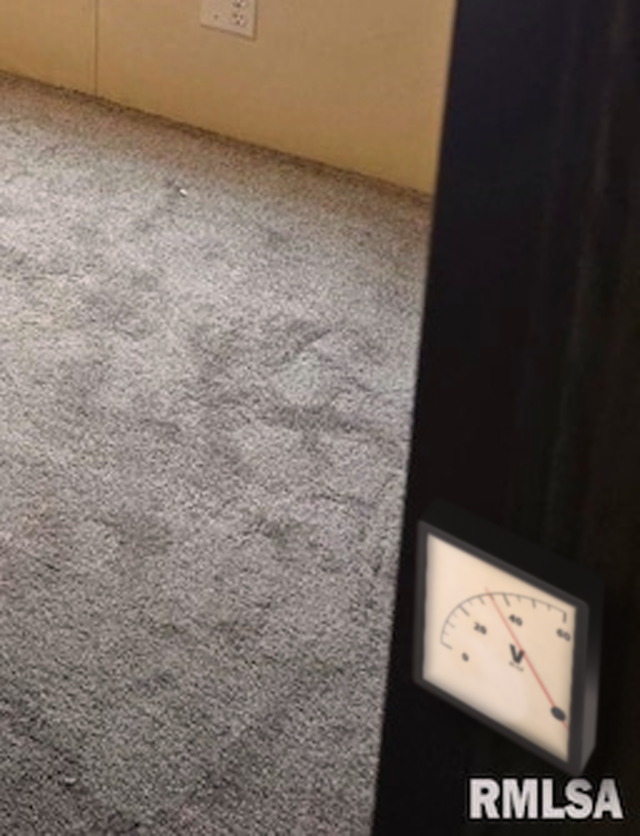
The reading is 35 V
